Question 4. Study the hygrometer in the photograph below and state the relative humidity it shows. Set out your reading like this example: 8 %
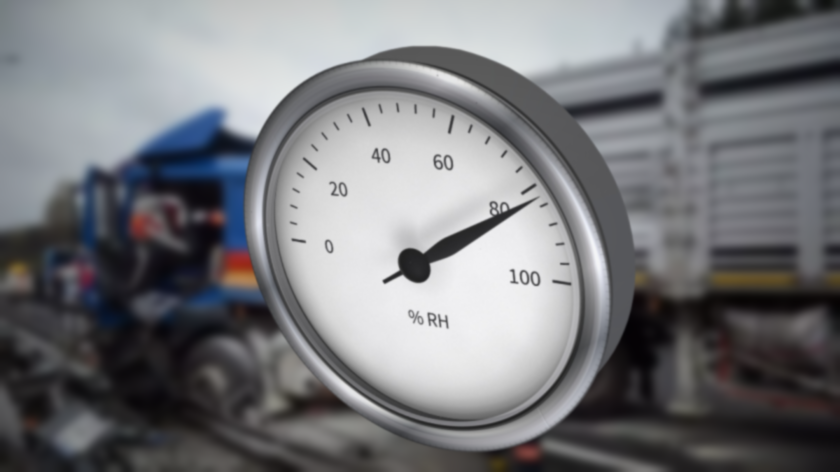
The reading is 82 %
